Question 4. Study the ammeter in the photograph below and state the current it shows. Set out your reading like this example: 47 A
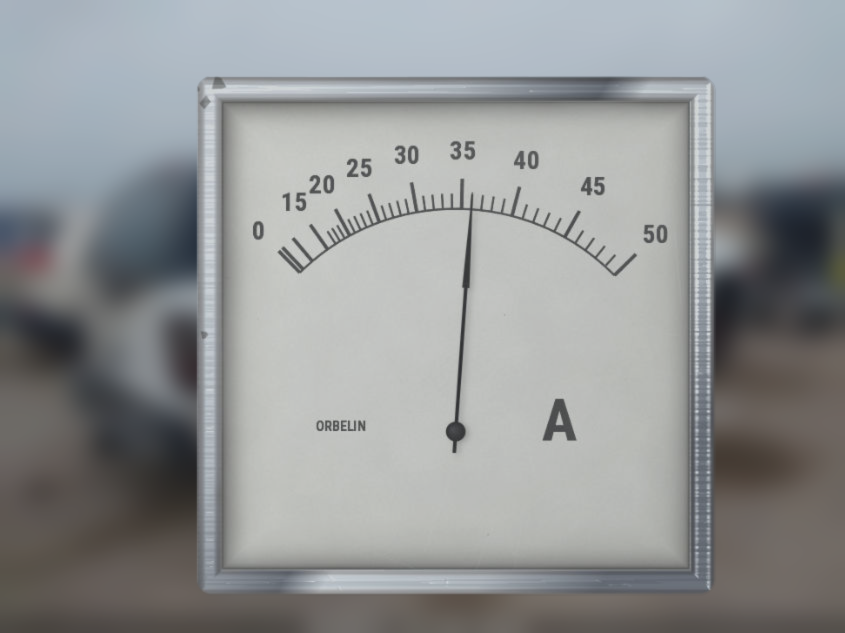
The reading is 36 A
